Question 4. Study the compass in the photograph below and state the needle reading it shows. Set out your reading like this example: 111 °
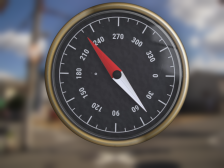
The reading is 230 °
